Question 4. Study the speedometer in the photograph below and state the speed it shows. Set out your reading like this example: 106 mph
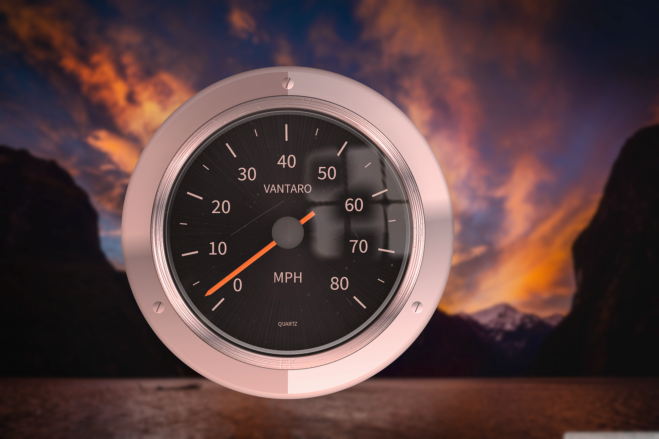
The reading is 2.5 mph
